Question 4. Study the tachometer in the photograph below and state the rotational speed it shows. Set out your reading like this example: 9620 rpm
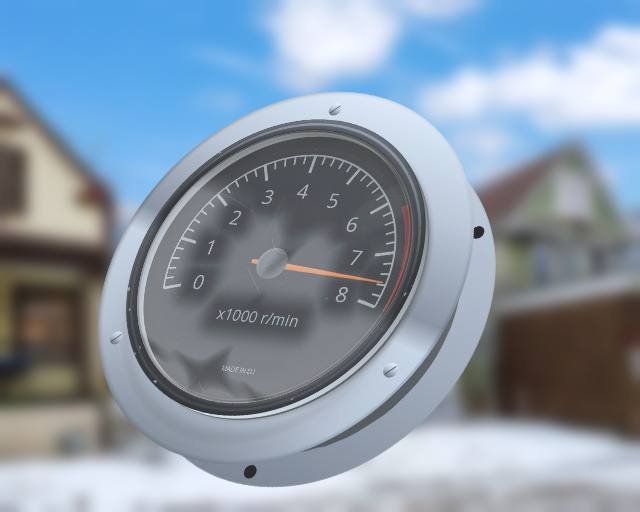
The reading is 7600 rpm
